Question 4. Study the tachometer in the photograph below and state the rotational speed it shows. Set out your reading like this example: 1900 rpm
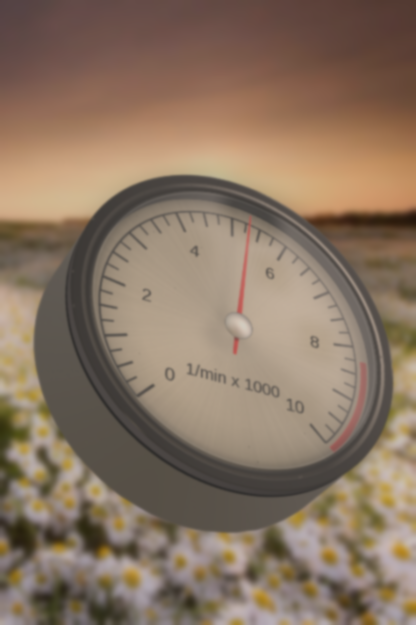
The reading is 5250 rpm
